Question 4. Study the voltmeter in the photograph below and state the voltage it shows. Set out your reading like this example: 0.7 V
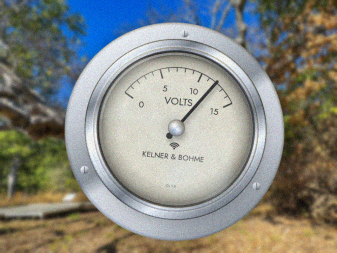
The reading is 12 V
